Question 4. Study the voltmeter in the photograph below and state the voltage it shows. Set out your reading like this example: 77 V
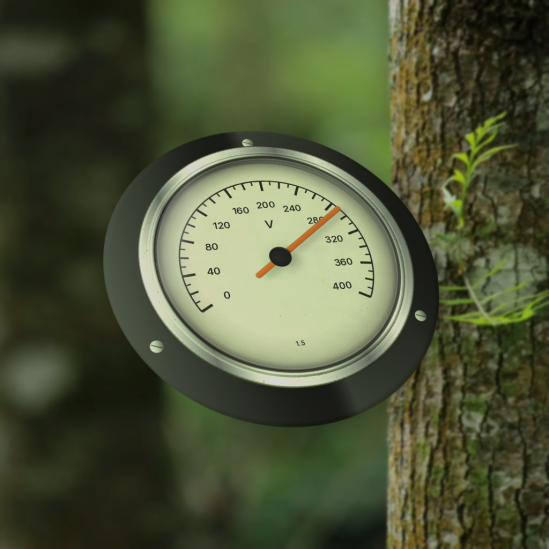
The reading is 290 V
